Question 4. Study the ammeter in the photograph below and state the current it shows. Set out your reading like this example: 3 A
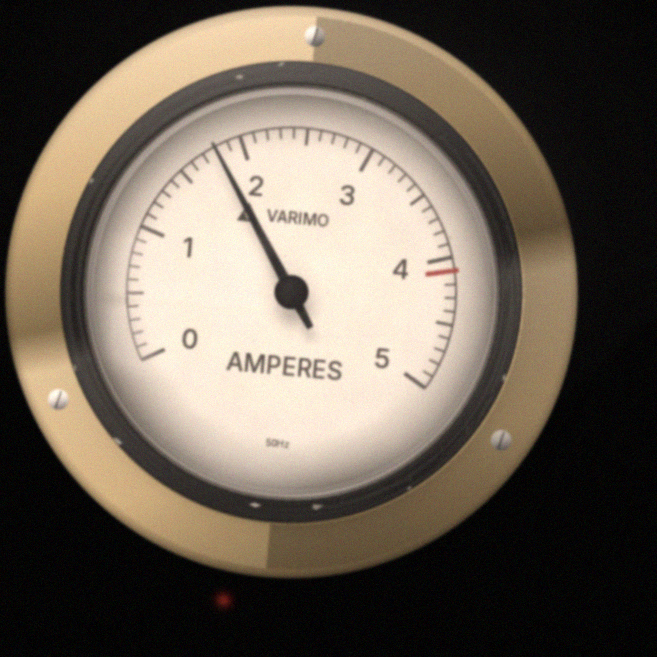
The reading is 1.8 A
